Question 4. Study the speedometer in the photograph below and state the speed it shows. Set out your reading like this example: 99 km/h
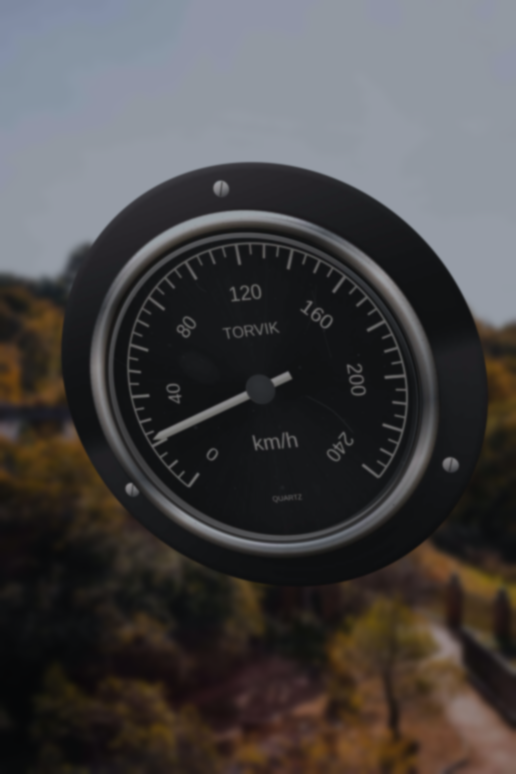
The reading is 22.5 km/h
